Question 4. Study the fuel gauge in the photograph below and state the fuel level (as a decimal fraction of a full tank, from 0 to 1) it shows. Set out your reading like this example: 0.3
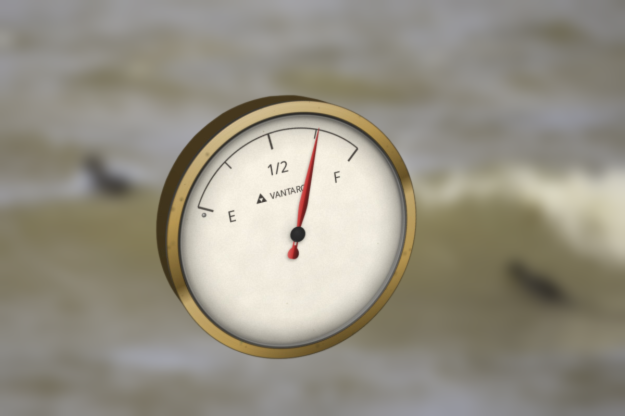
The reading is 0.75
